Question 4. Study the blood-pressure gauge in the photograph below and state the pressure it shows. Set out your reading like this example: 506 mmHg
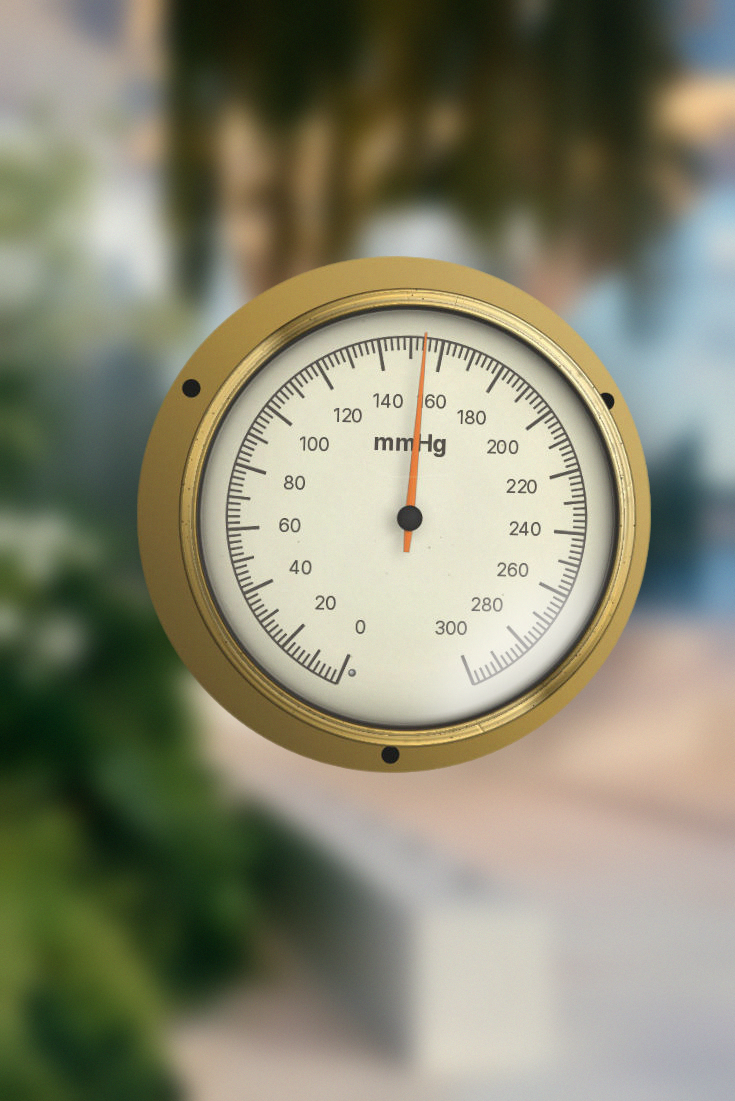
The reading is 154 mmHg
